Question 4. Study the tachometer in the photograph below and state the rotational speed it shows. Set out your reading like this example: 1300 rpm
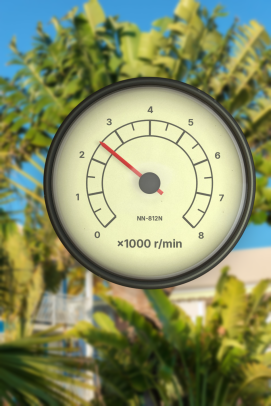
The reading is 2500 rpm
